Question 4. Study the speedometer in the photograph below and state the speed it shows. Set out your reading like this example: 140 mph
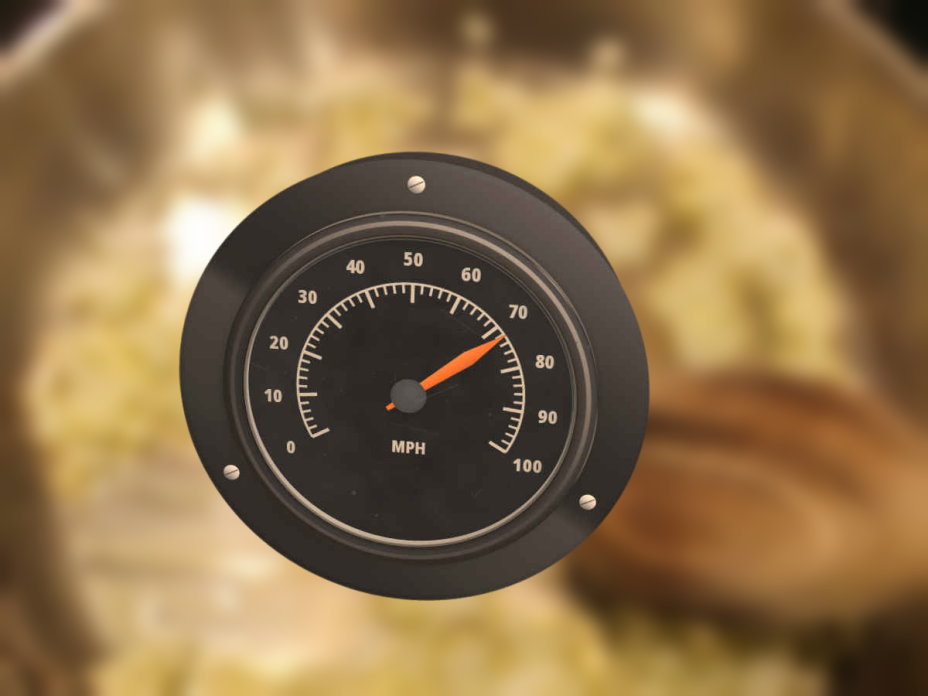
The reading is 72 mph
